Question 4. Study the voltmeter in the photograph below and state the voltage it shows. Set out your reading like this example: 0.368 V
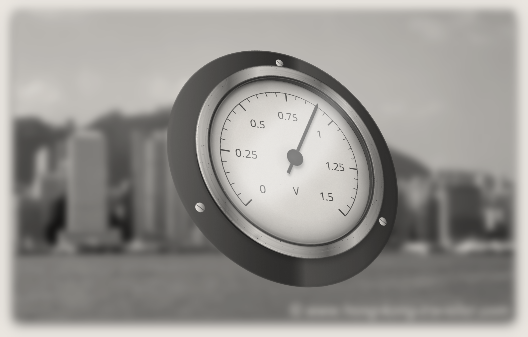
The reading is 0.9 V
